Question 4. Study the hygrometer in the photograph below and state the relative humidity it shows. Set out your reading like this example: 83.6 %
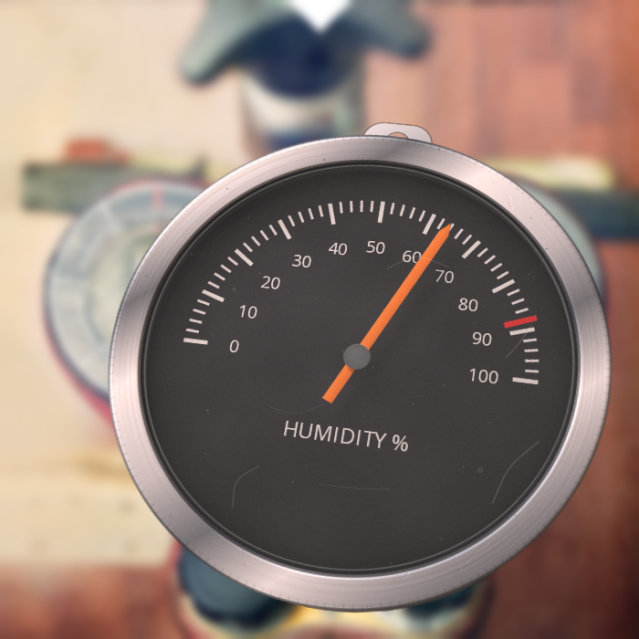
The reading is 64 %
